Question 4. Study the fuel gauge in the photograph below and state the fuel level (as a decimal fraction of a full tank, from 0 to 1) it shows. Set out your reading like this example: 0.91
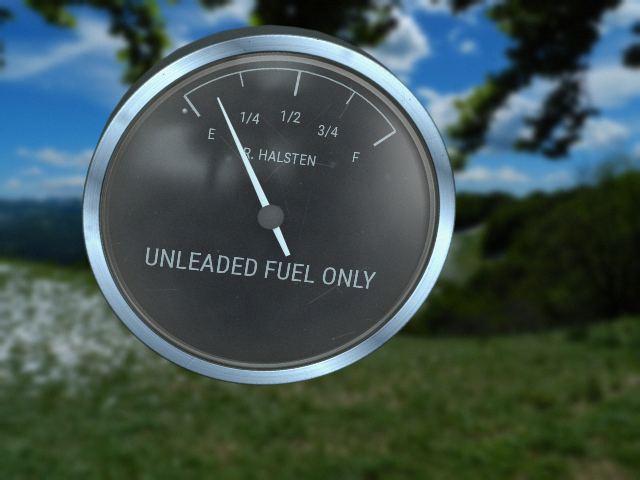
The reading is 0.125
